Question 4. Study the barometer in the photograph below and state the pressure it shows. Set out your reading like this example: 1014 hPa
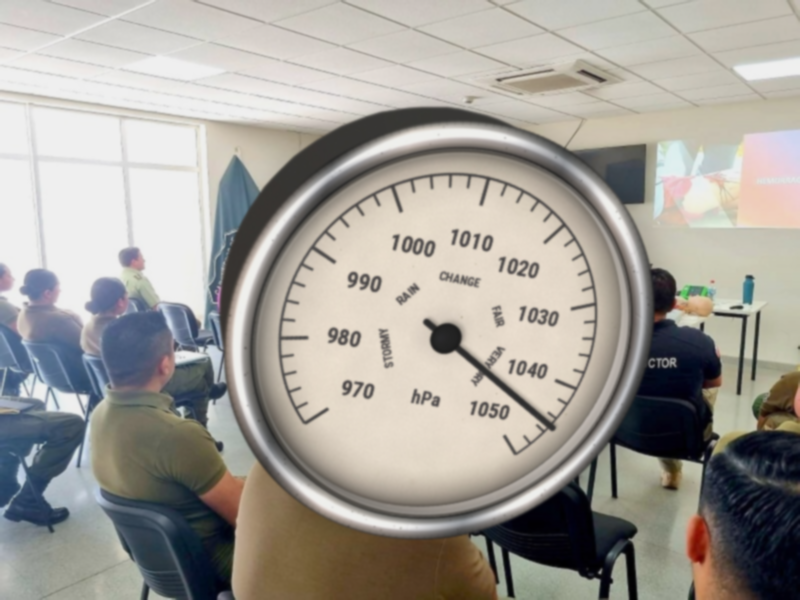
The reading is 1045 hPa
